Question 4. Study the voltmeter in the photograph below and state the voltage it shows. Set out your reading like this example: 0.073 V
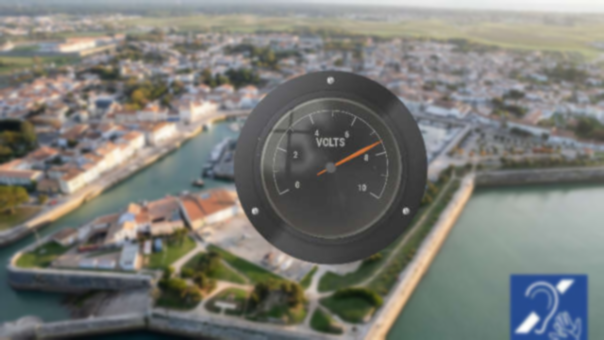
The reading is 7.5 V
